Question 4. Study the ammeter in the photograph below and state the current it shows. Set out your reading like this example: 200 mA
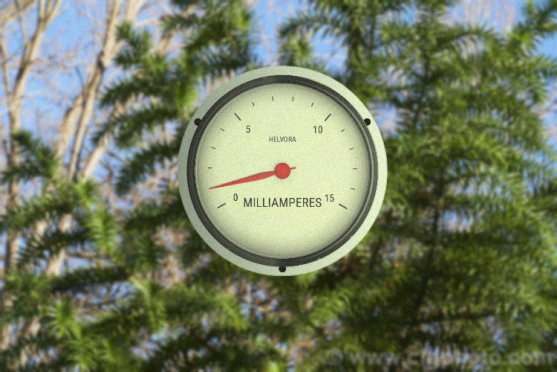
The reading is 1 mA
